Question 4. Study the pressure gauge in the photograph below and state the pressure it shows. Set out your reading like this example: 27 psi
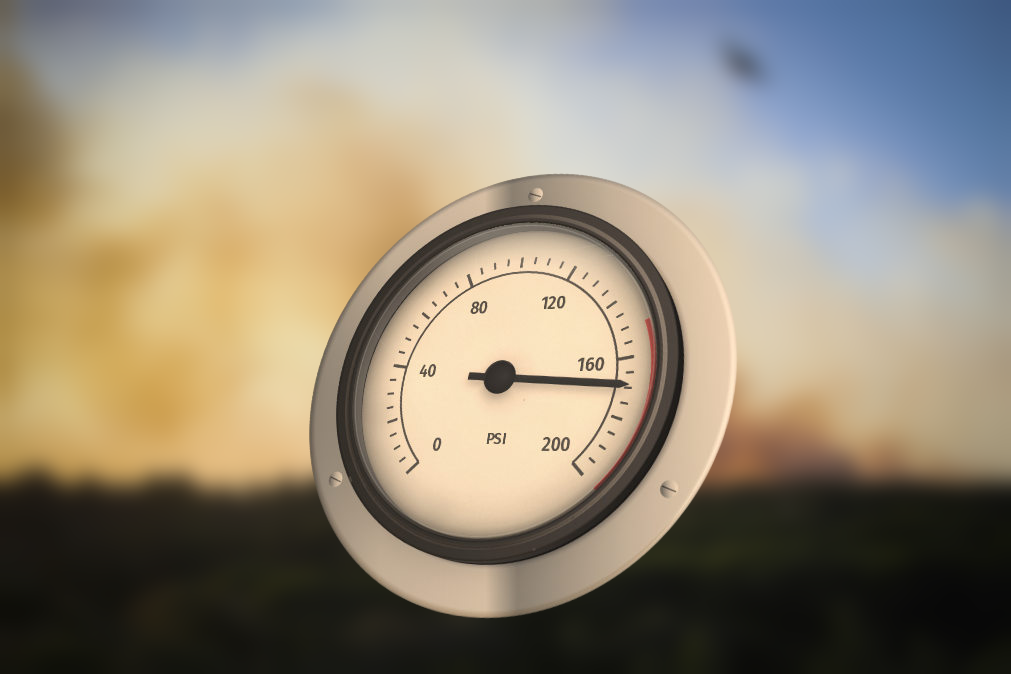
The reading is 170 psi
